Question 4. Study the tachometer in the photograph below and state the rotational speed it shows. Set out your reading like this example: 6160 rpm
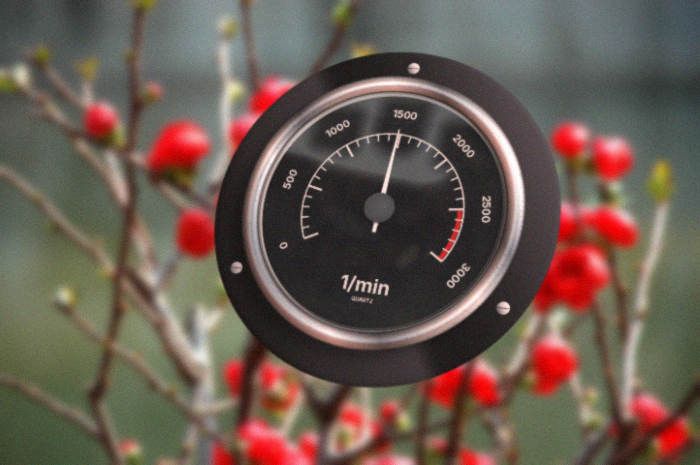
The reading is 1500 rpm
